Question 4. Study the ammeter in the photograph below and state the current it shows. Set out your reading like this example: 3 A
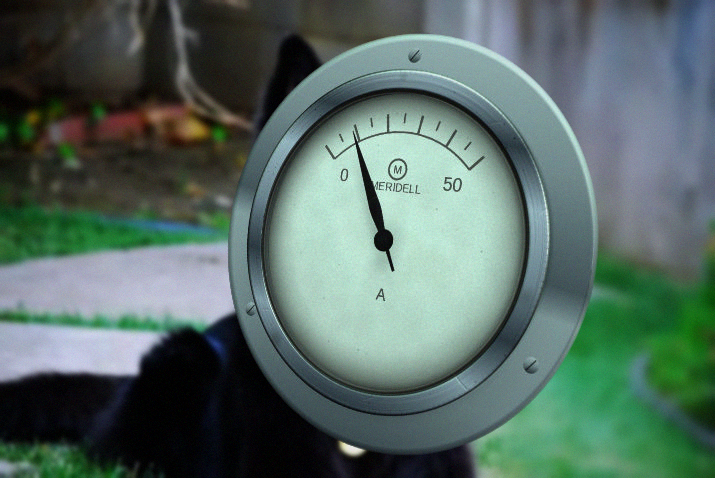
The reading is 10 A
